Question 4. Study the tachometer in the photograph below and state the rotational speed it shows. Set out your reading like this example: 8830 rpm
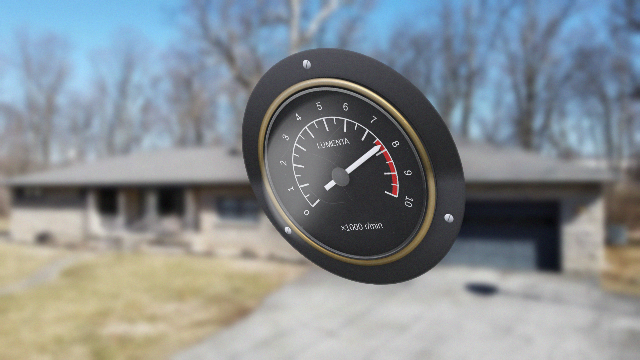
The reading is 7750 rpm
